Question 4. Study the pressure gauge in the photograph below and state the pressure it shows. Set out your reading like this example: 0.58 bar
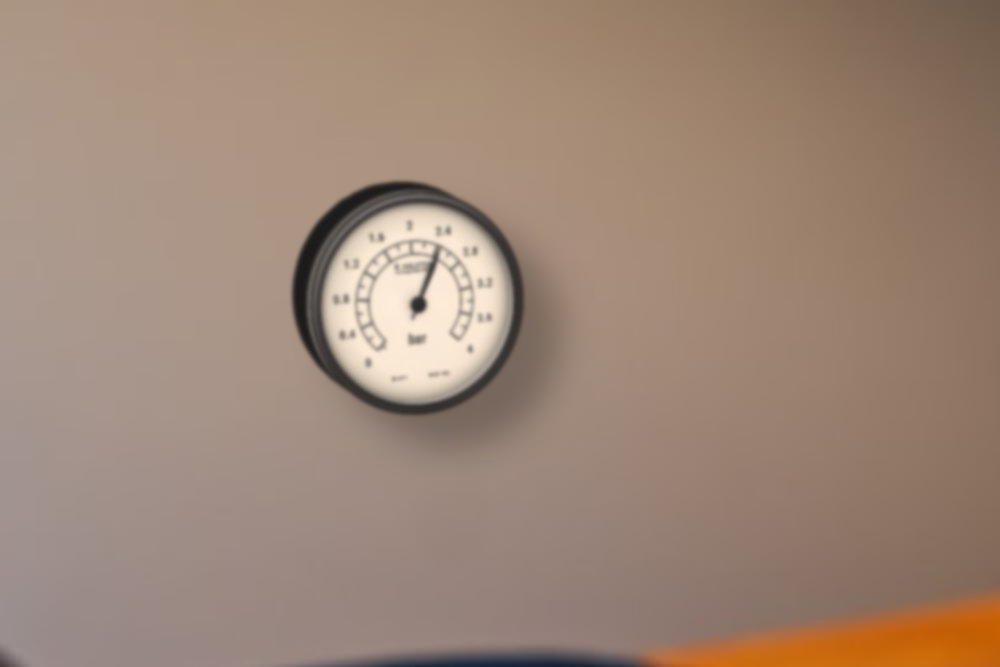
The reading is 2.4 bar
